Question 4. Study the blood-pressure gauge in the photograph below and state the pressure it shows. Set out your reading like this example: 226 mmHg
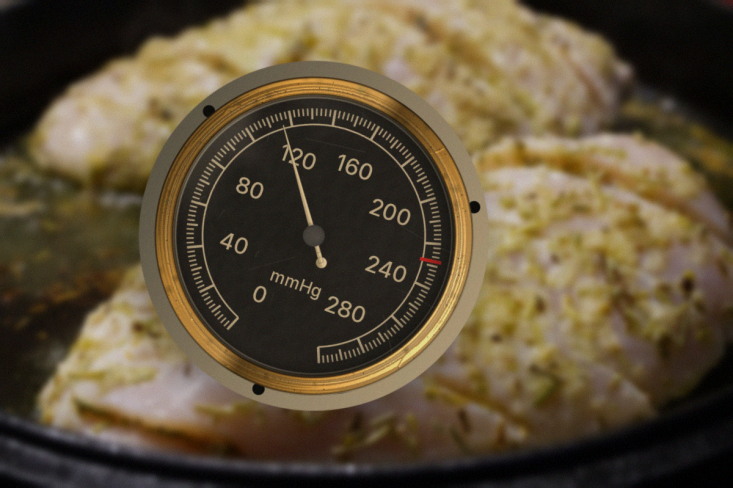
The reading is 116 mmHg
